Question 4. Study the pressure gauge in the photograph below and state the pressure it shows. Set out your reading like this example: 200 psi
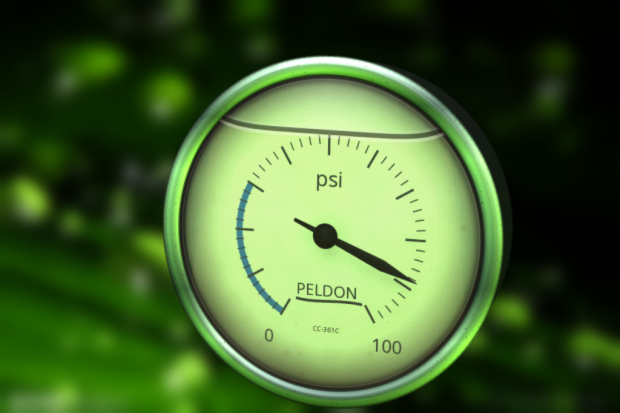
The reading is 88 psi
